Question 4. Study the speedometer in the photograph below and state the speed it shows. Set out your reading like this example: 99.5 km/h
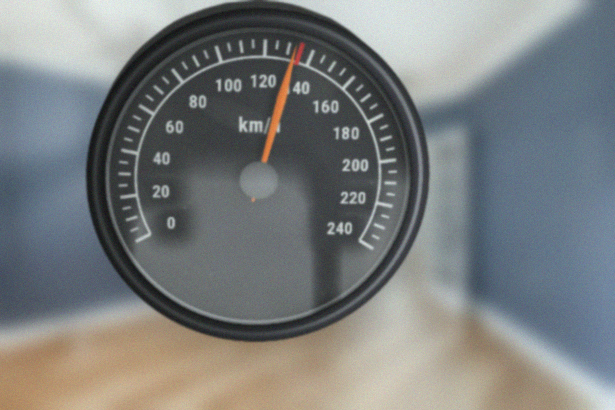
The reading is 132.5 km/h
